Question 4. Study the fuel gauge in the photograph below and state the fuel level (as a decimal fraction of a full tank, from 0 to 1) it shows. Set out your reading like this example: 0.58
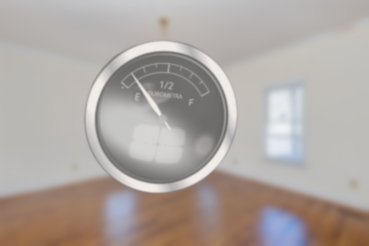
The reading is 0.125
